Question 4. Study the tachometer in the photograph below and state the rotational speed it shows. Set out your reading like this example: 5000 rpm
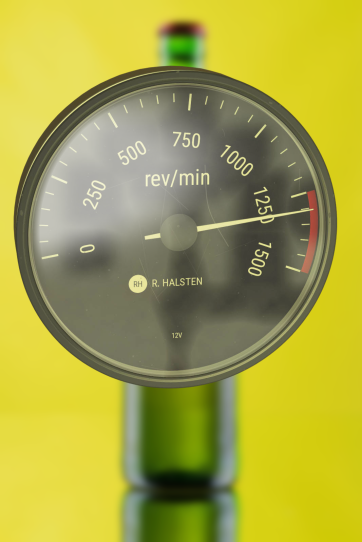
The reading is 1300 rpm
